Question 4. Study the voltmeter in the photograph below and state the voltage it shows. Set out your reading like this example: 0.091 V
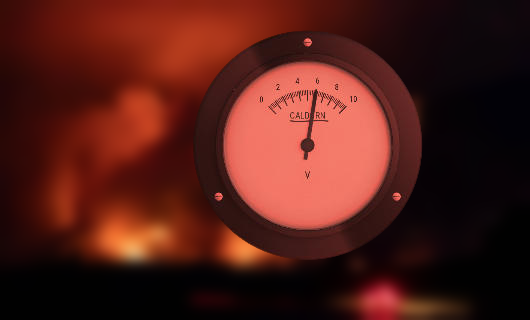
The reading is 6 V
